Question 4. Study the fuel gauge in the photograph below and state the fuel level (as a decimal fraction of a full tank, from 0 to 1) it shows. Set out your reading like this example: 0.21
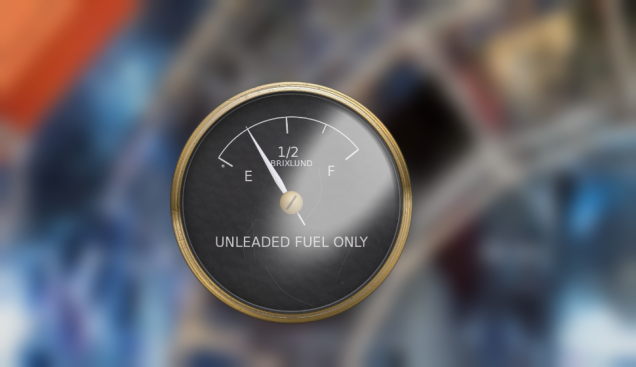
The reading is 0.25
